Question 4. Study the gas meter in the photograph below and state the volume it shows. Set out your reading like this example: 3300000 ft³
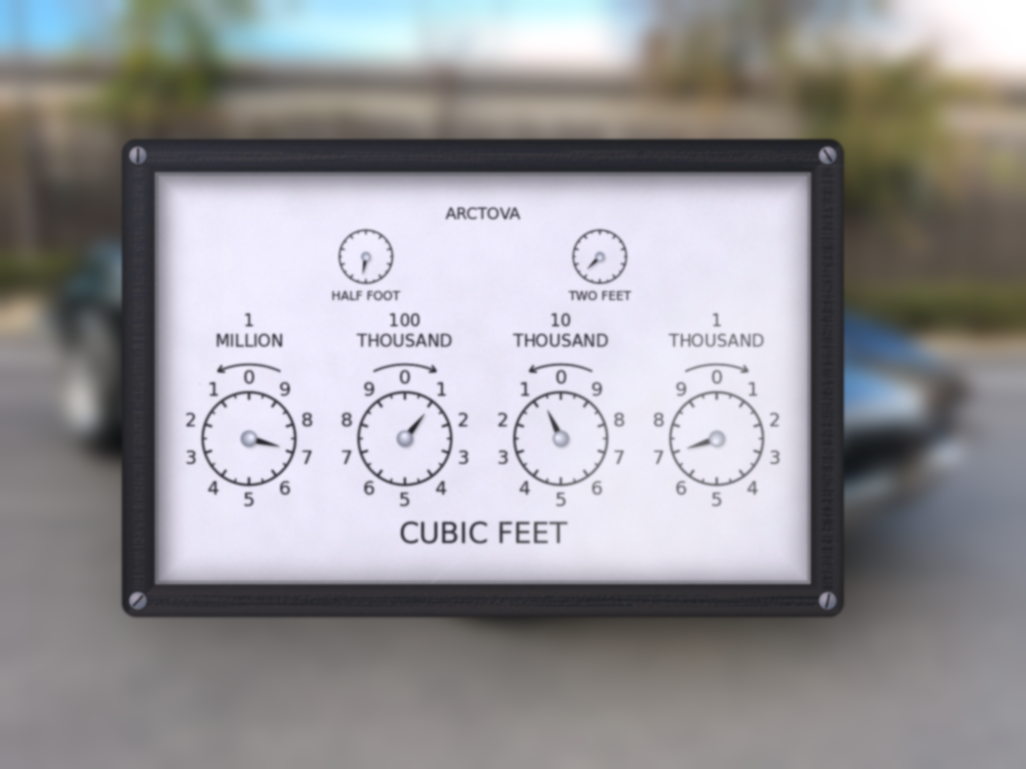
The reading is 710700 ft³
